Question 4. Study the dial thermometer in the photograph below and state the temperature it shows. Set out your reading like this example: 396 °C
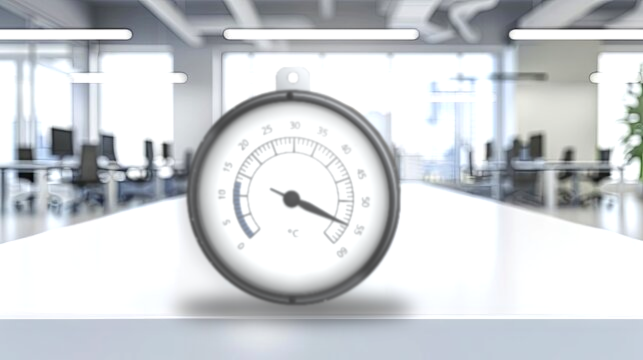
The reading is 55 °C
